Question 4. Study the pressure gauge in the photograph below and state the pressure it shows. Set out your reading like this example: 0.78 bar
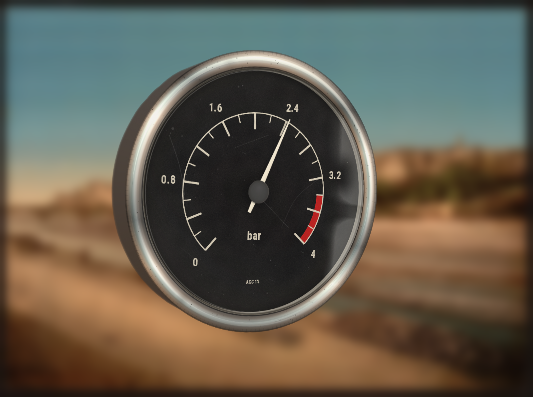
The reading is 2.4 bar
